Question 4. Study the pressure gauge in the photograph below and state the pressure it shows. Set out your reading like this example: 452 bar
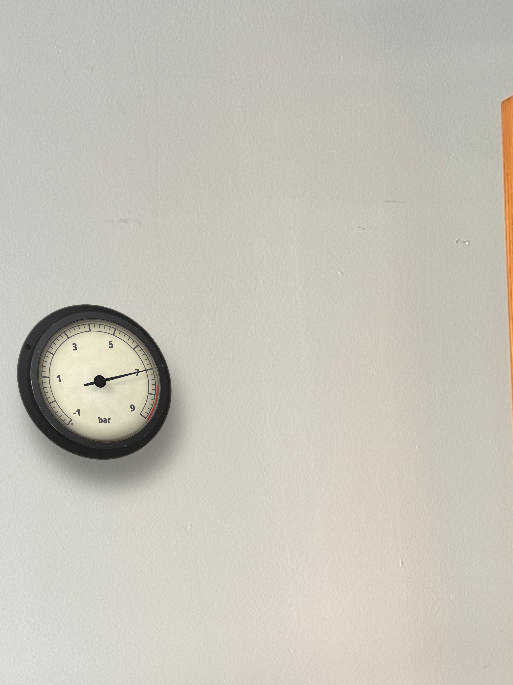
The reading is 7 bar
